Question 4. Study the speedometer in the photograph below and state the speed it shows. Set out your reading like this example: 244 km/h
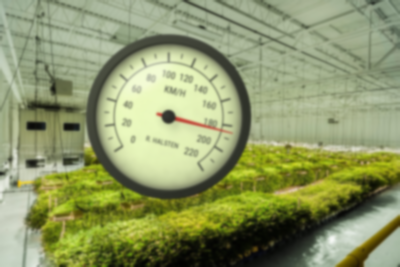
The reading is 185 km/h
